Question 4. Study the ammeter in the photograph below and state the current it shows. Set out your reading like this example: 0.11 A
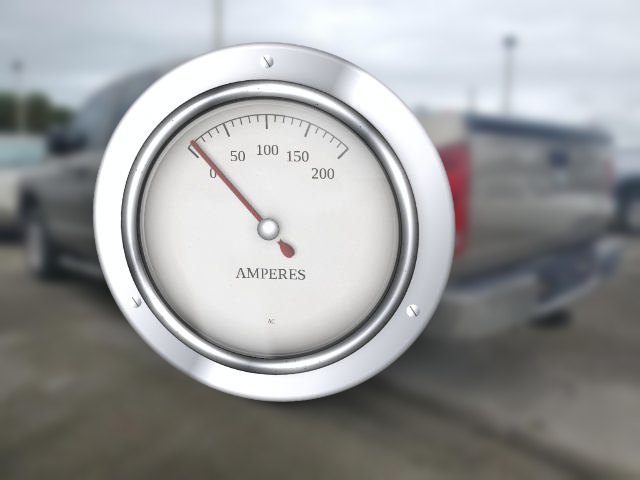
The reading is 10 A
